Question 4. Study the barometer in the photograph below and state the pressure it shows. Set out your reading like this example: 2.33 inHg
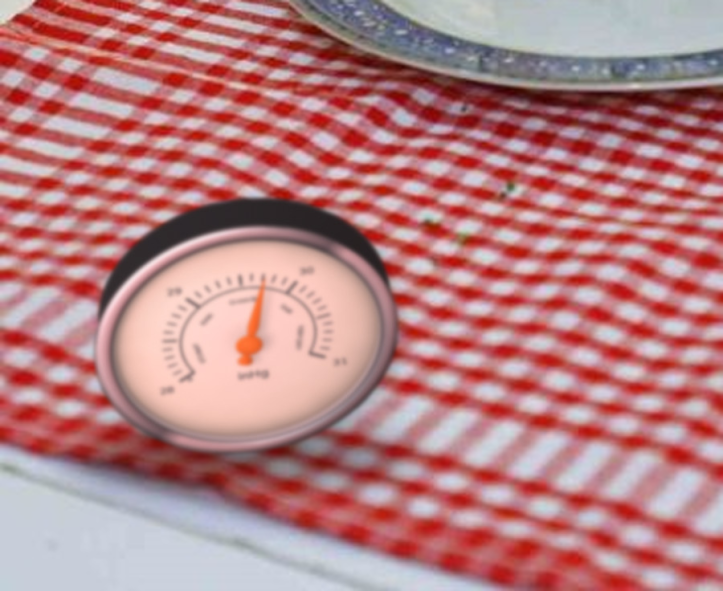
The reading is 29.7 inHg
